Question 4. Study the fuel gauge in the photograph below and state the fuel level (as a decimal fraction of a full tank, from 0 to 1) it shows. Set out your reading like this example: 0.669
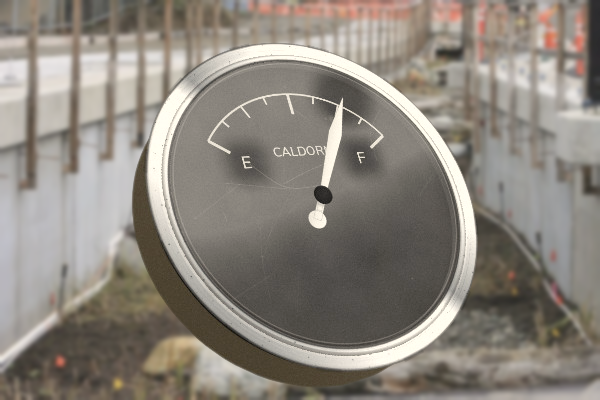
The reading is 0.75
